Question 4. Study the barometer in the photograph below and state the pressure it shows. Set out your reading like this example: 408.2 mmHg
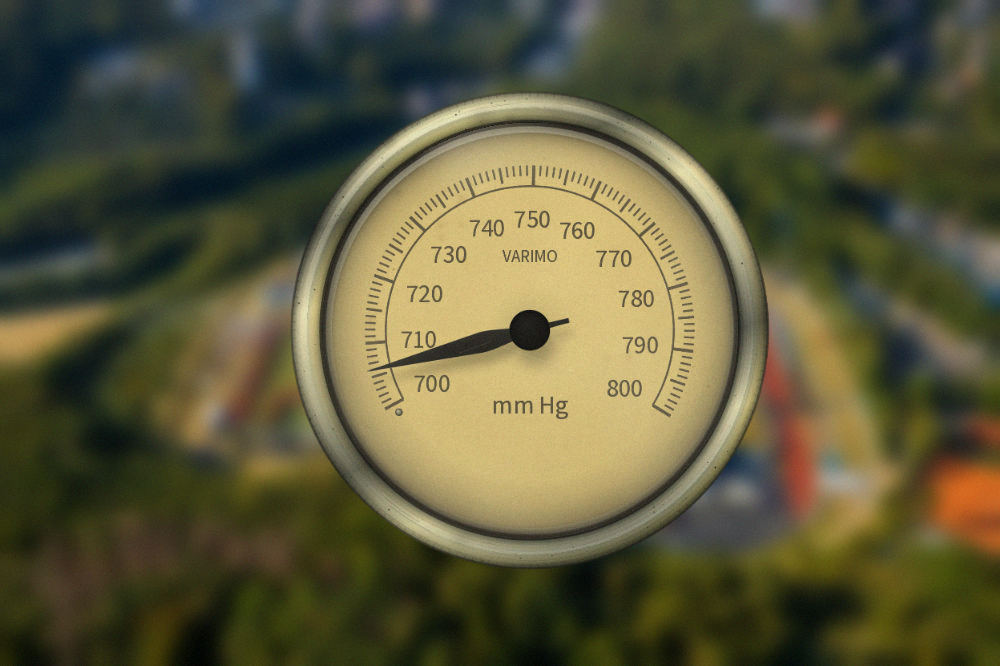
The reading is 706 mmHg
